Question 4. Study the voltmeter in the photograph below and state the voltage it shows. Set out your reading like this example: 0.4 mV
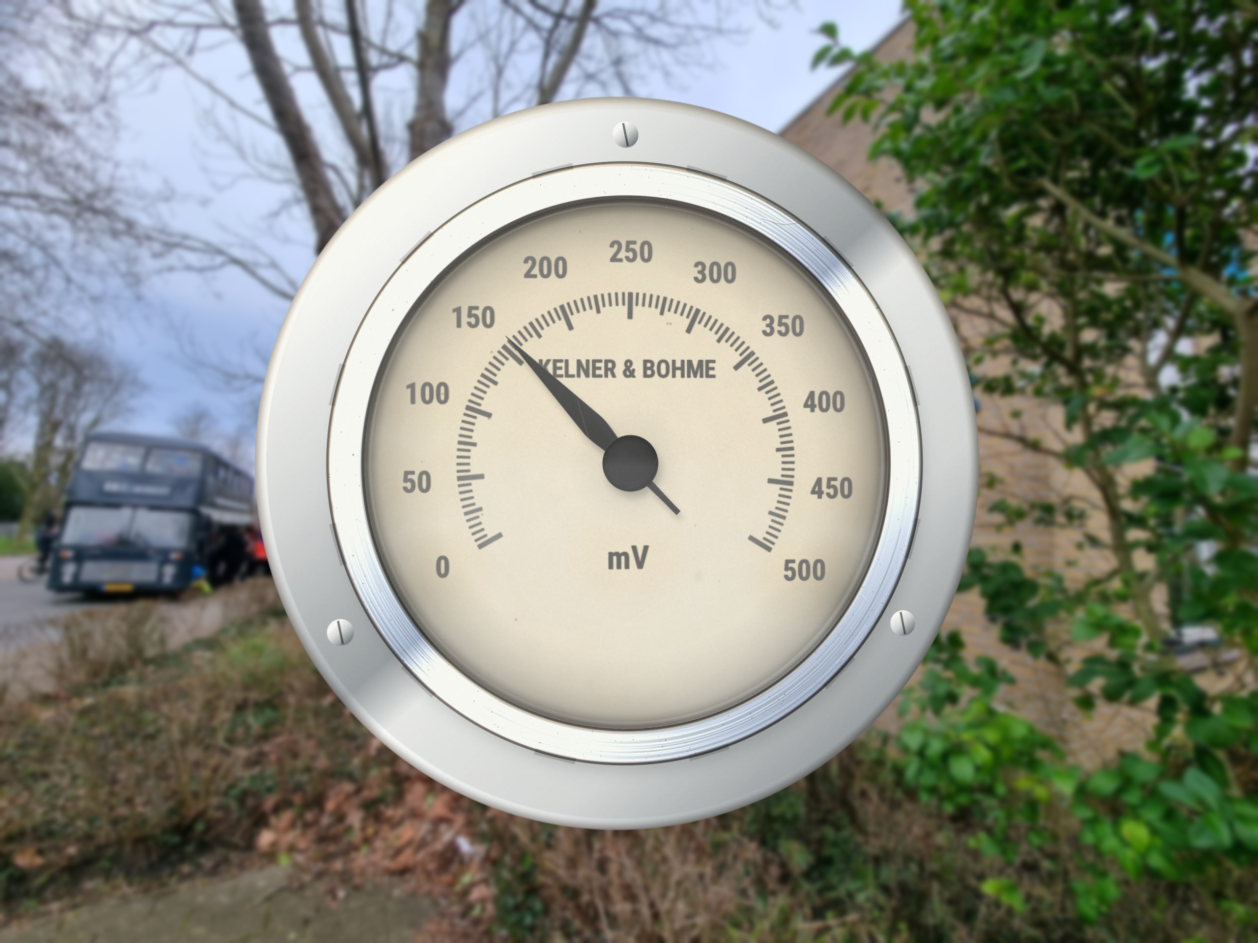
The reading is 155 mV
